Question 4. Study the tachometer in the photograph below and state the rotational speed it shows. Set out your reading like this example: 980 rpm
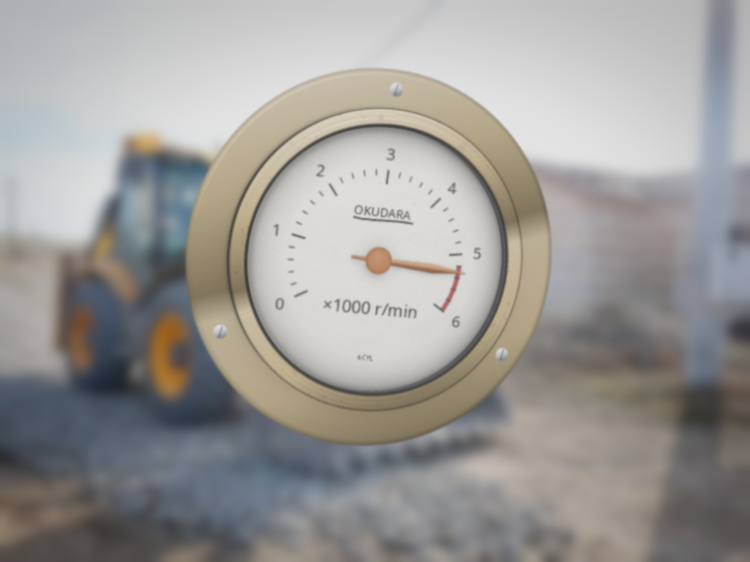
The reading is 5300 rpm
